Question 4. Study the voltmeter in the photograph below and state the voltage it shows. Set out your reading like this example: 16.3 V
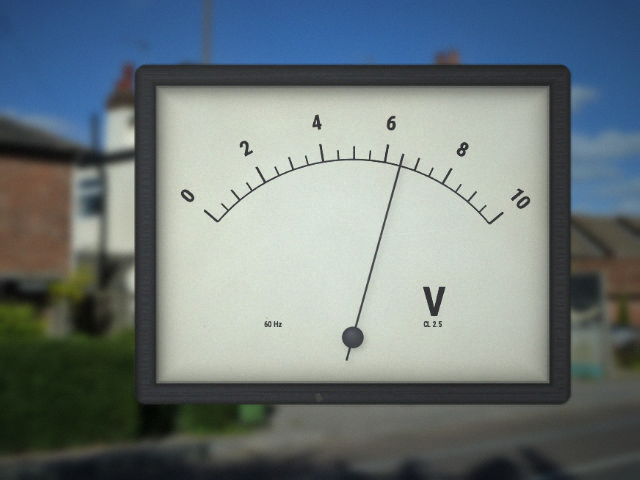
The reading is 6.5 V
